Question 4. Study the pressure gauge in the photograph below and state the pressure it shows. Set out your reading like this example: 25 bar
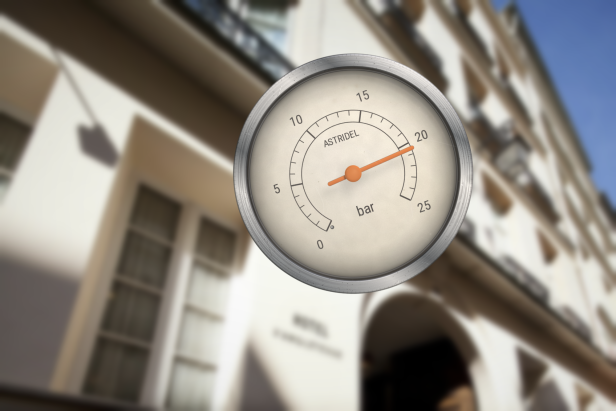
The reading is 20.5 bar
